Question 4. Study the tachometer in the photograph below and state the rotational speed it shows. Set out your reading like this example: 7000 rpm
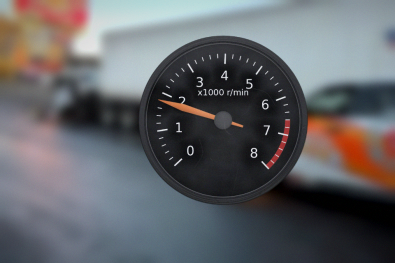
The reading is 1800 rpm
